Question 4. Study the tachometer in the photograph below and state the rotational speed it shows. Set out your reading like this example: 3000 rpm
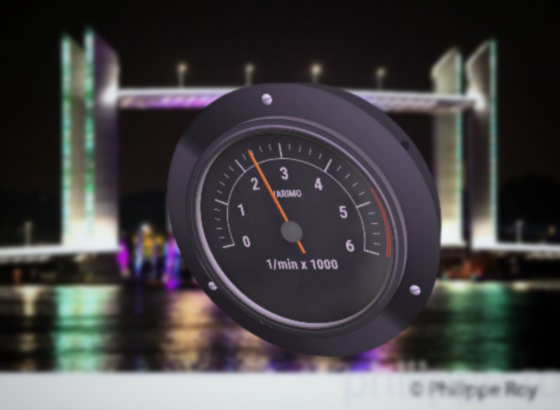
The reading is 2400 rpm
